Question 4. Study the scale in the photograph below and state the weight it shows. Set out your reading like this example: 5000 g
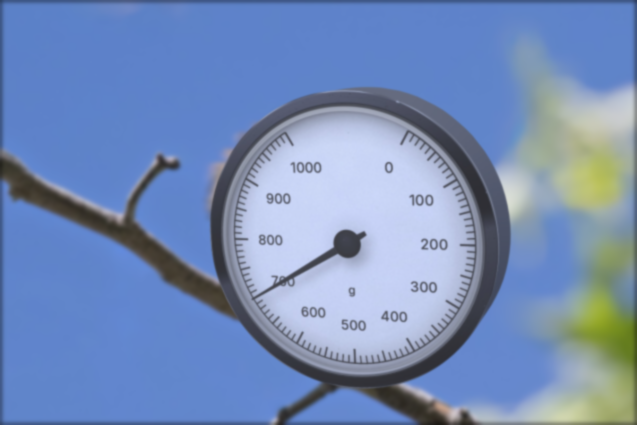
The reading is 700 g
